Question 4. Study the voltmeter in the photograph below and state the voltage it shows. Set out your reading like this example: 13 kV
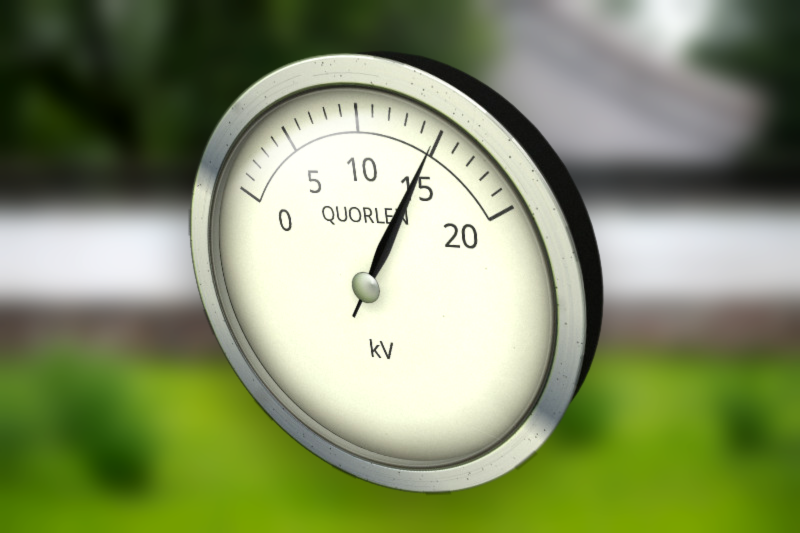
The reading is 15 kV
